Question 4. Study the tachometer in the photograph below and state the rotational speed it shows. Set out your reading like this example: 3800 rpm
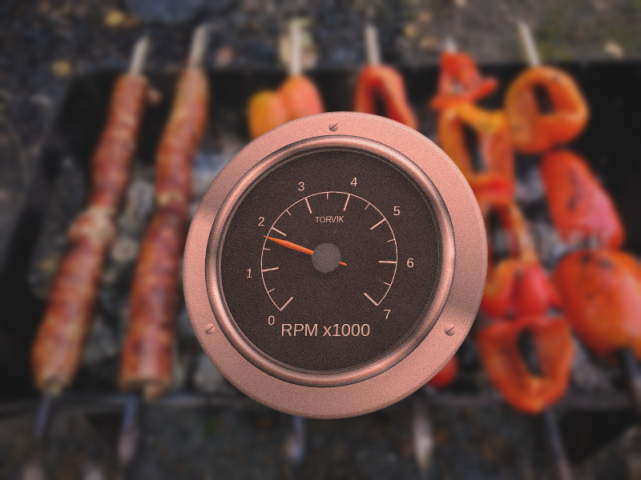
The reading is 1750 rpm
